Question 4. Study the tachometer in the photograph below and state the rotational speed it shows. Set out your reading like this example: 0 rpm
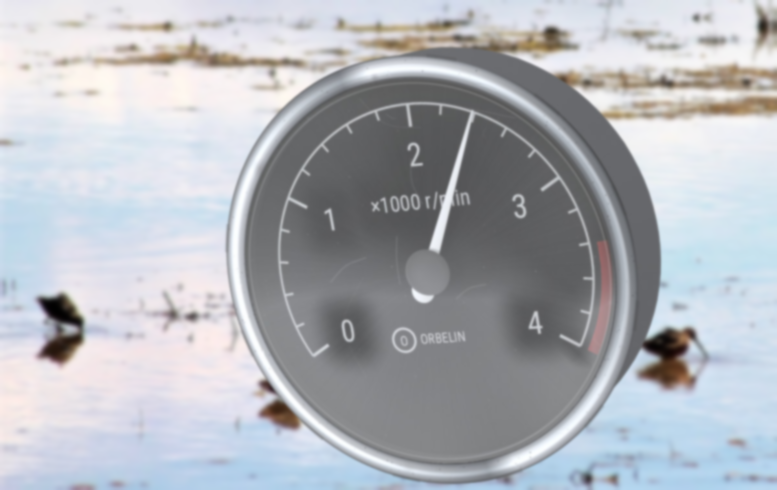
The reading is 2400 rpm
